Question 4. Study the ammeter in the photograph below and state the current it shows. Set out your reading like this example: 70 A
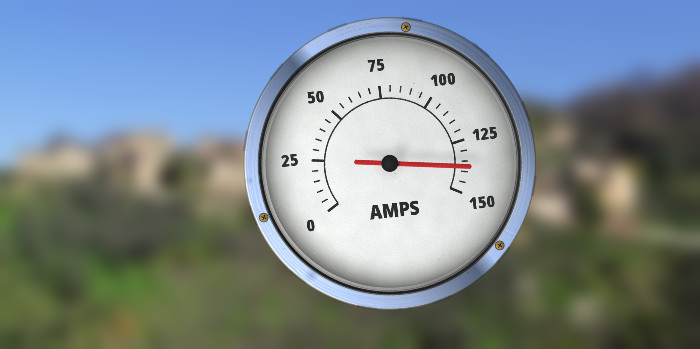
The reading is 137.5 A
